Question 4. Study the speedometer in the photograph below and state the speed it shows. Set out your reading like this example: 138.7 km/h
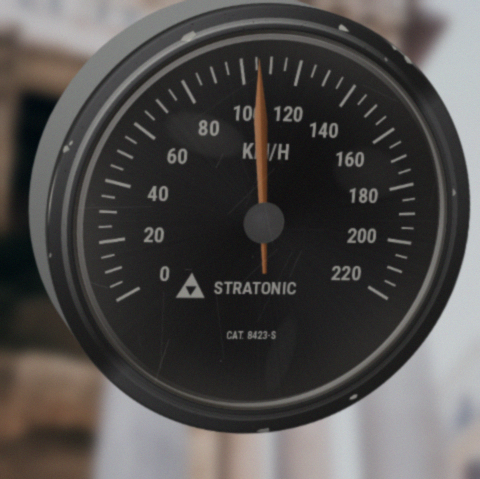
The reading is 105 km/h
